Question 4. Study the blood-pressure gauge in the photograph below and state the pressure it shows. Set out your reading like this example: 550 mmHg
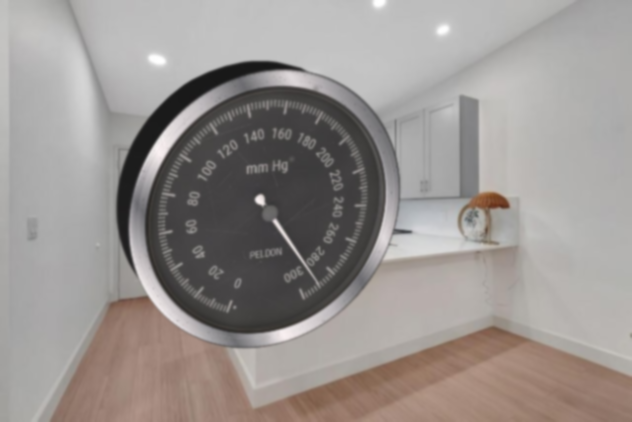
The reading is 290 mmHg
